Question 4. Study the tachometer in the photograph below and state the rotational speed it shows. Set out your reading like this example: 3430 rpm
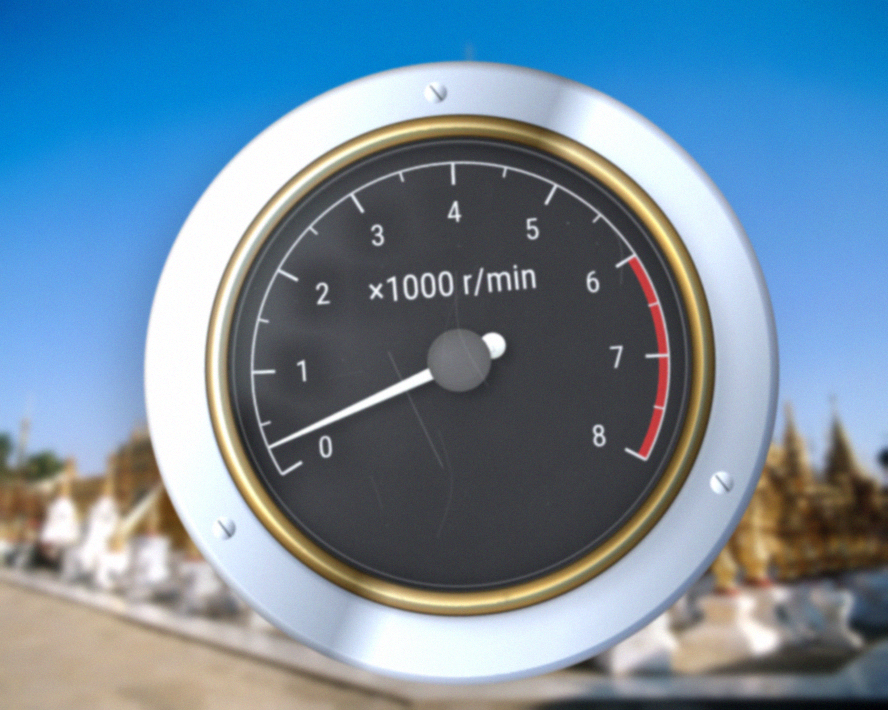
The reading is 250 rpm
